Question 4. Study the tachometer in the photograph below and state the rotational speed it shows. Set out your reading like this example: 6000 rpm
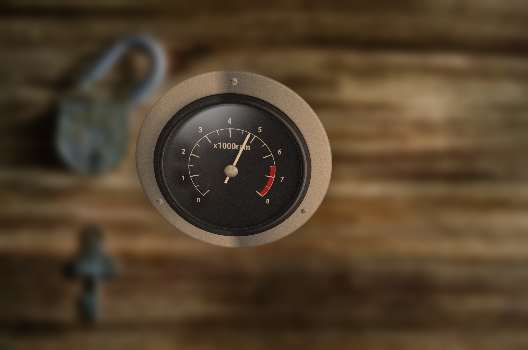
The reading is 4750 rpm
